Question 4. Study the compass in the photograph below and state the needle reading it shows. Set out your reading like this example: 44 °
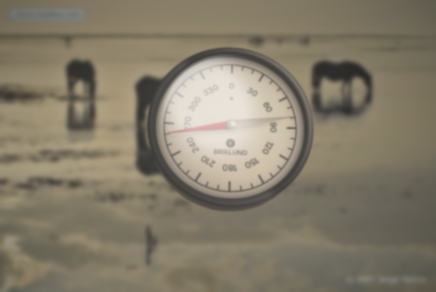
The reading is 260 °
